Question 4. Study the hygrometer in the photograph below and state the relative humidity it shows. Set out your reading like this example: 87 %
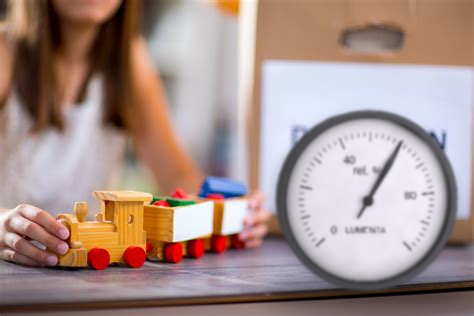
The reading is 60 %
